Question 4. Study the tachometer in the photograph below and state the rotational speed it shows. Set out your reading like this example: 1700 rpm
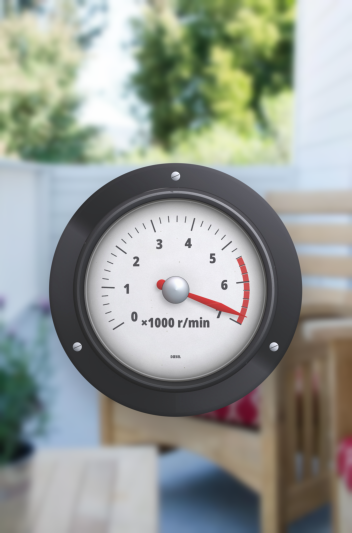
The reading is 6800 rpm
